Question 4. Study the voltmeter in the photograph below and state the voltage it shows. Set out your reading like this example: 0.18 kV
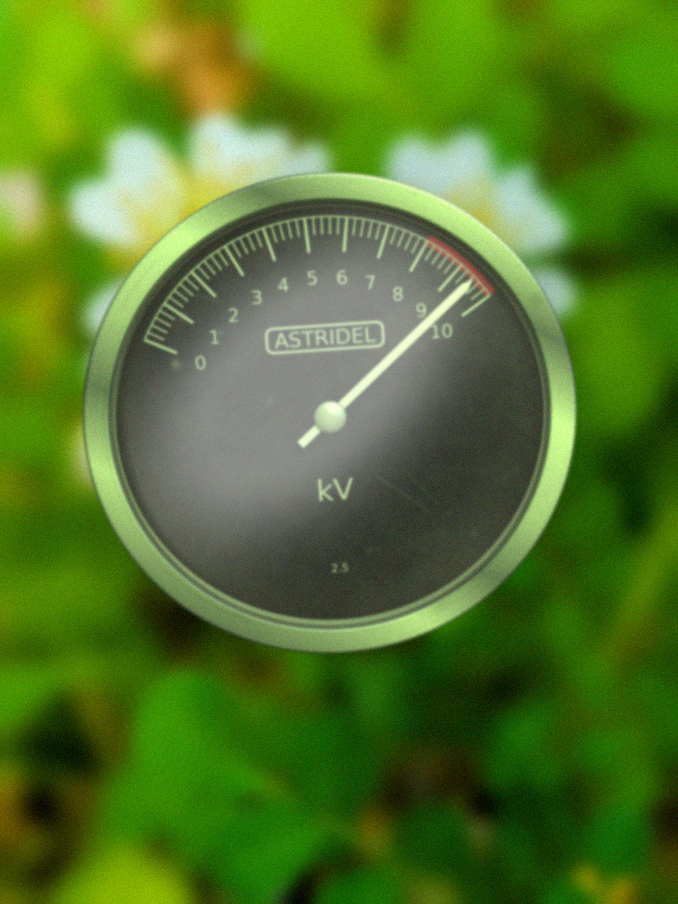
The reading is 9.4 kV
